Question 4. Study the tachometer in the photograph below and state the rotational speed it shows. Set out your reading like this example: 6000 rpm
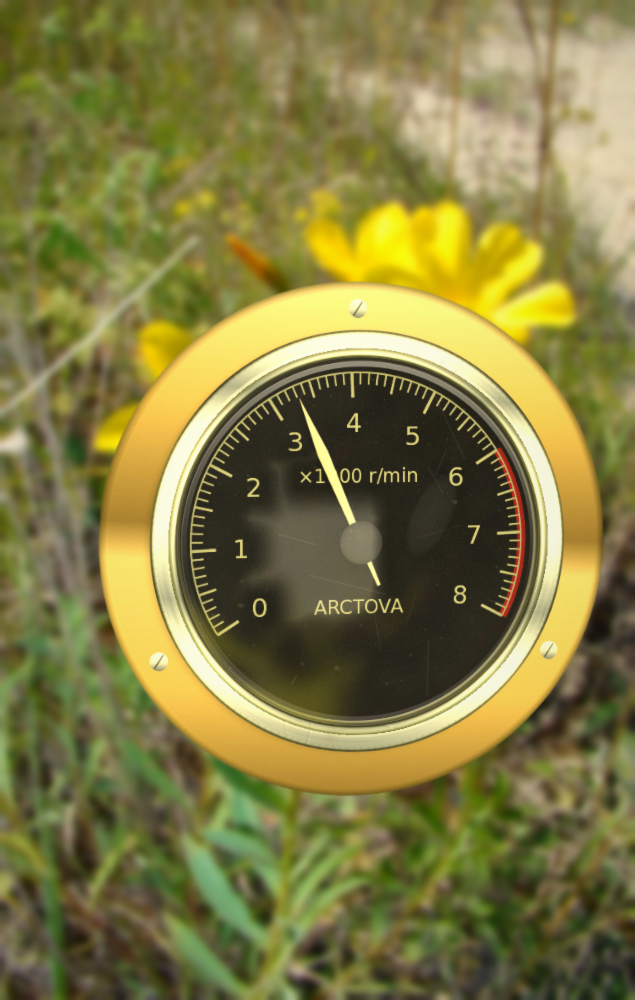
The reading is 3300 rpm
